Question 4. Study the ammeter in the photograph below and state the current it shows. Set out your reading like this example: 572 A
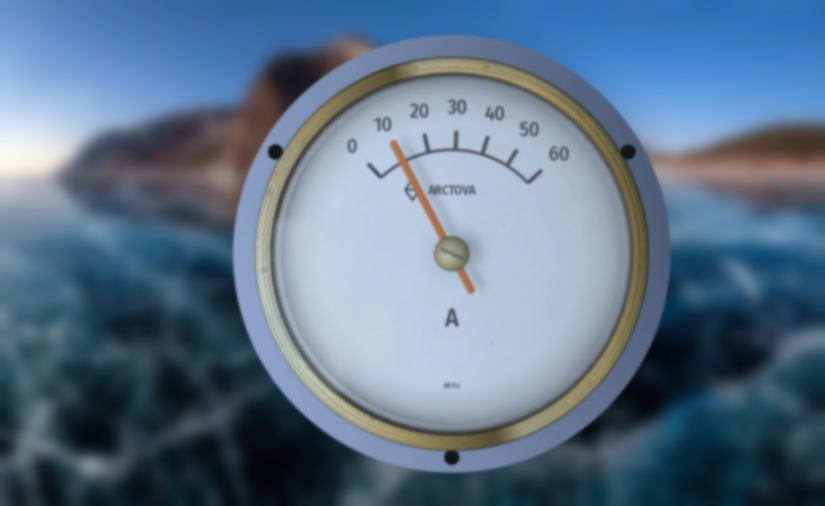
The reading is 10 A
